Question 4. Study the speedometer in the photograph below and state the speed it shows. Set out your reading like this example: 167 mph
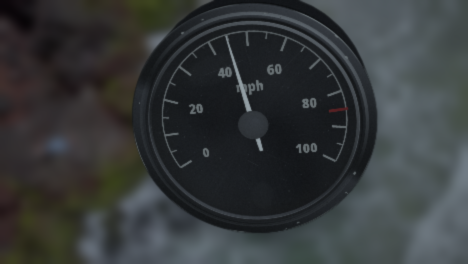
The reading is 45 mph
